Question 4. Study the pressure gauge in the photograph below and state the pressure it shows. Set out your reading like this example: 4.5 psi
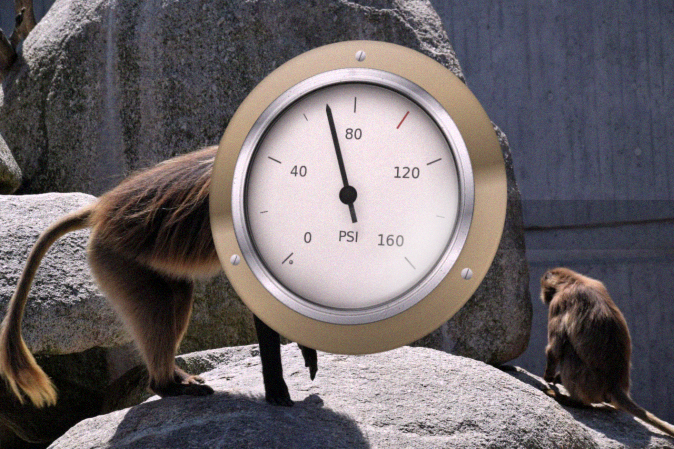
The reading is 70 psi
